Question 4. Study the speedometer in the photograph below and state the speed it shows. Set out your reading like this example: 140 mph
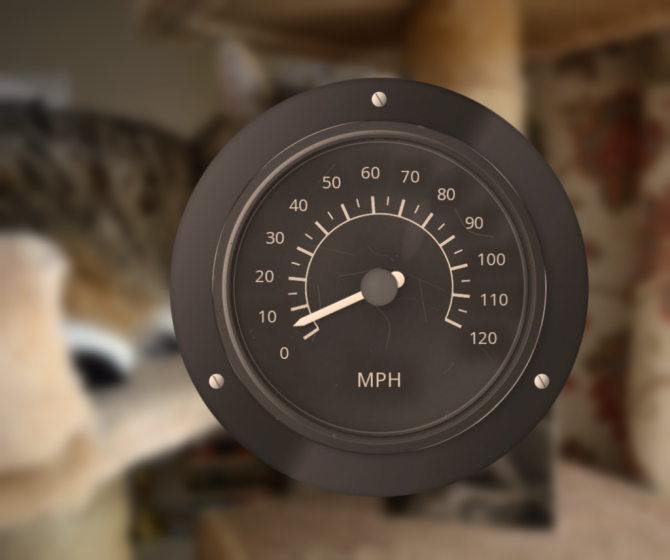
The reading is 5 mph
